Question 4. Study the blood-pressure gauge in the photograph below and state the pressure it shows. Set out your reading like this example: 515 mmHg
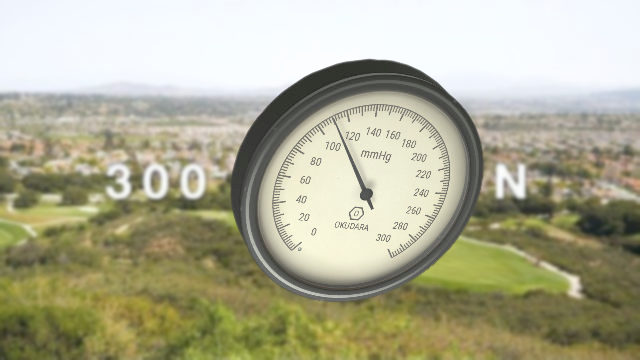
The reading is 110 mmHg
